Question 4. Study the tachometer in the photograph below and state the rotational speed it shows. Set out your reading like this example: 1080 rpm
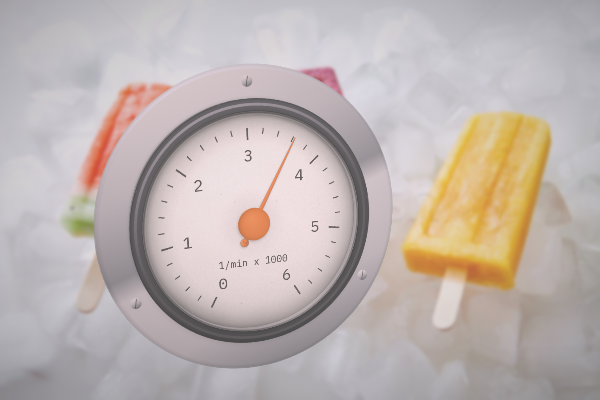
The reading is 3600 rpm
